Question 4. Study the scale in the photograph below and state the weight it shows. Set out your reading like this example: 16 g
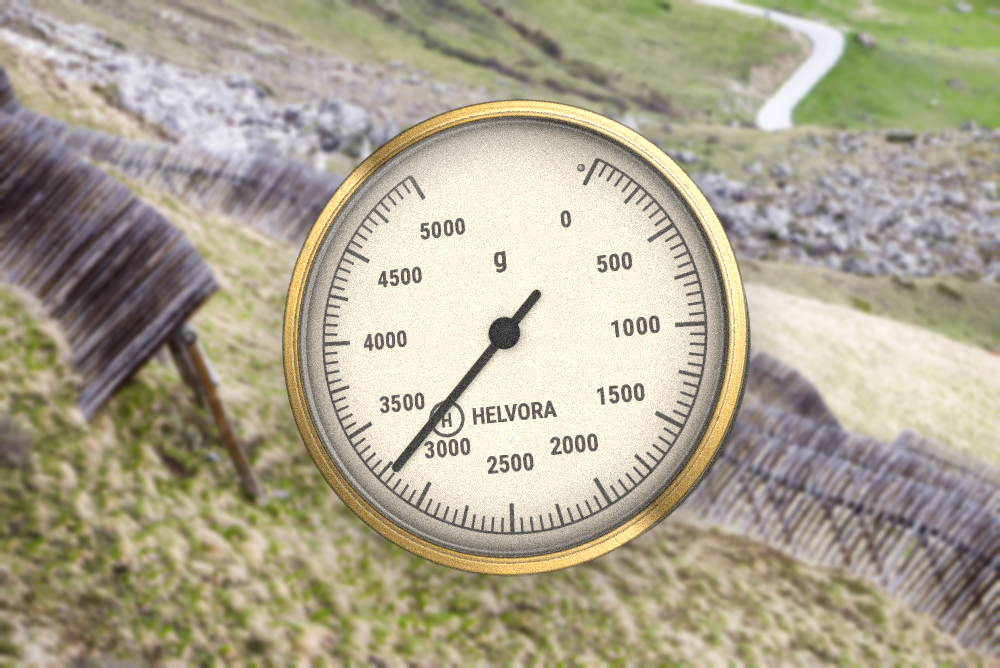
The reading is 3200 g
